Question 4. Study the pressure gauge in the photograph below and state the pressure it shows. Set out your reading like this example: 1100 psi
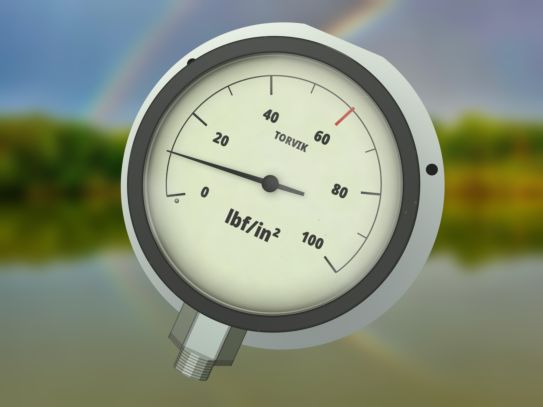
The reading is 10 psi
